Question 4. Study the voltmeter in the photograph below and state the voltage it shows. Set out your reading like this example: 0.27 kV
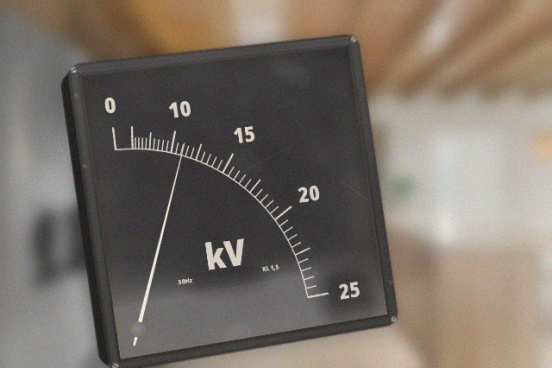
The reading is 11 kV
